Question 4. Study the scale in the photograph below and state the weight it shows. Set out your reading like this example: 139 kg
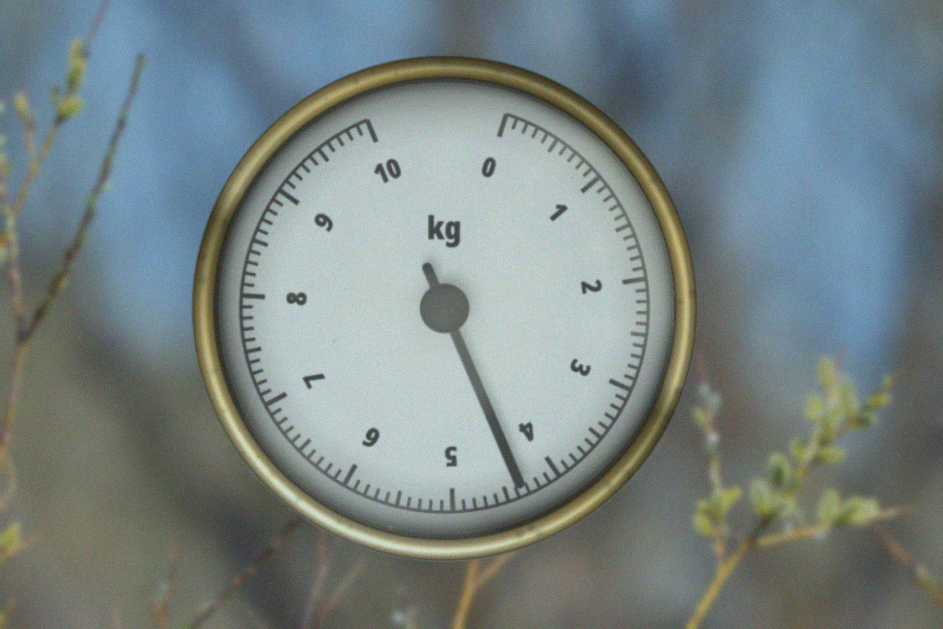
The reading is 4.35 kg
